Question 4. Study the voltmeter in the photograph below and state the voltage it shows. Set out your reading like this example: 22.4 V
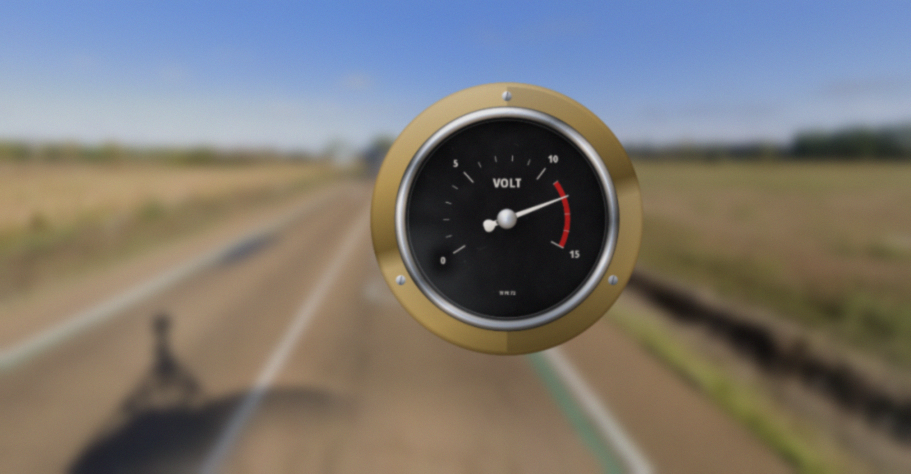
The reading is 12 V
